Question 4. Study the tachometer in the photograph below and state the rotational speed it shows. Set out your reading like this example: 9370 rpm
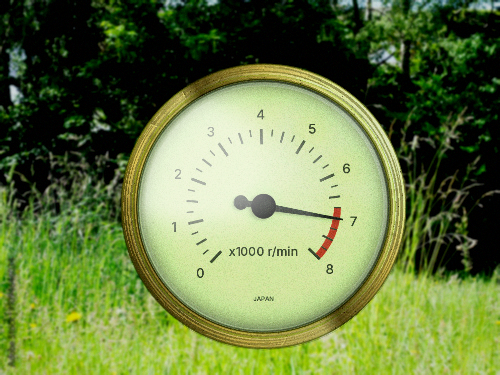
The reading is 7000 rpm
